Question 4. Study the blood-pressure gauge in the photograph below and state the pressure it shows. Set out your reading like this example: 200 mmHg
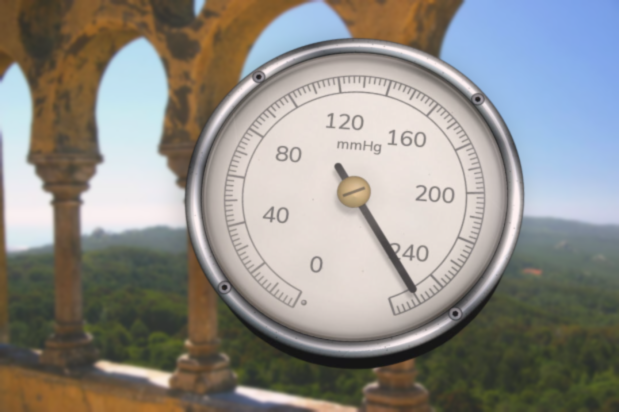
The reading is 250 mmHg
